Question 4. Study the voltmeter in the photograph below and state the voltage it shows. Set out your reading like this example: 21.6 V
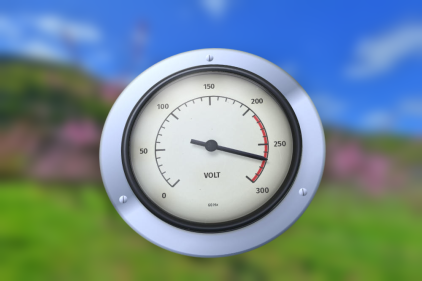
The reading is 270 V
